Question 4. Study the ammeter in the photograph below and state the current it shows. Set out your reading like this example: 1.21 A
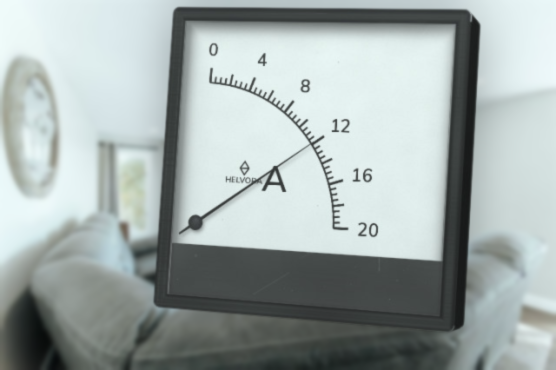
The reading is 12 A
